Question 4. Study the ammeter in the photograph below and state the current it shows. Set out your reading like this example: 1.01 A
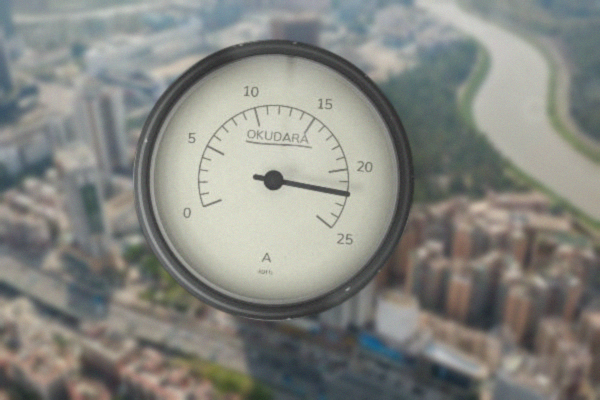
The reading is 22 A
